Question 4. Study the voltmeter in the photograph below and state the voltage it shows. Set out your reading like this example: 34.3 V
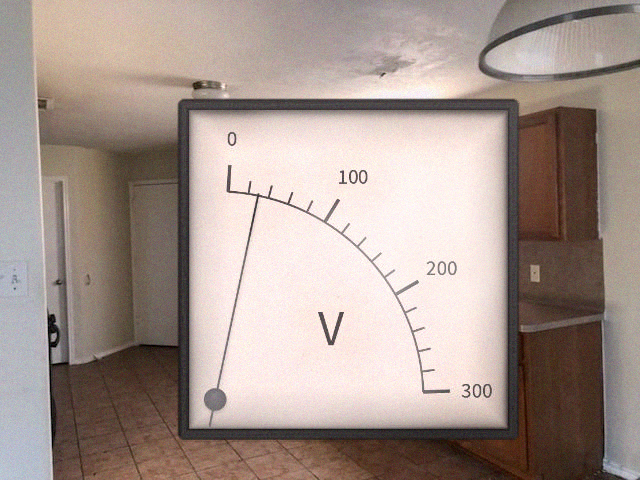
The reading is 30 V
